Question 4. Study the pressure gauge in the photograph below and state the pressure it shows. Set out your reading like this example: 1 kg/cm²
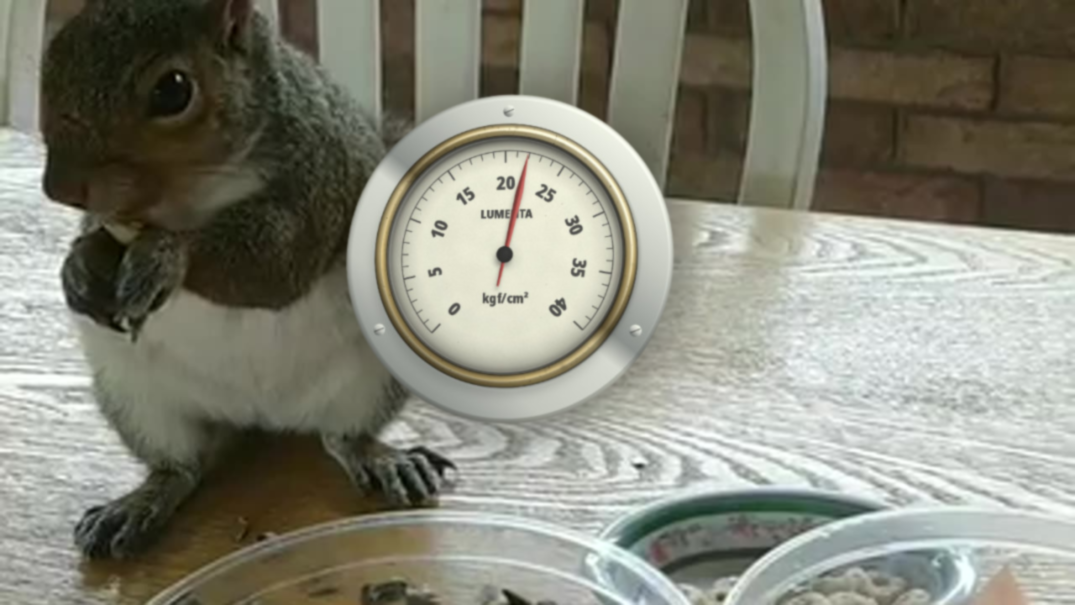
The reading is 22 kg/cm²
